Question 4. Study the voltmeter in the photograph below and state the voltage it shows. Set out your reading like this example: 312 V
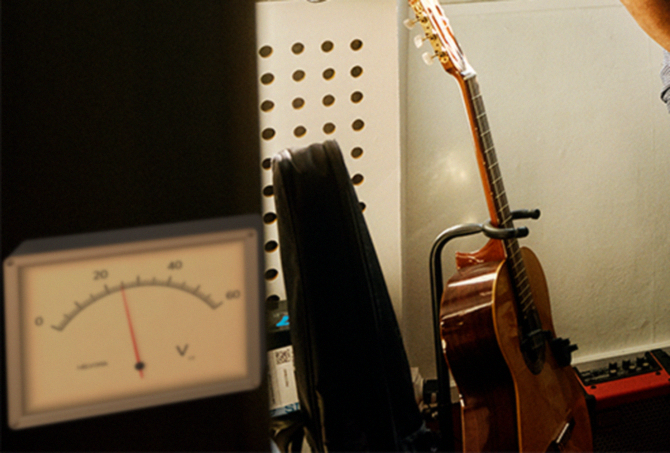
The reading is 25 V
